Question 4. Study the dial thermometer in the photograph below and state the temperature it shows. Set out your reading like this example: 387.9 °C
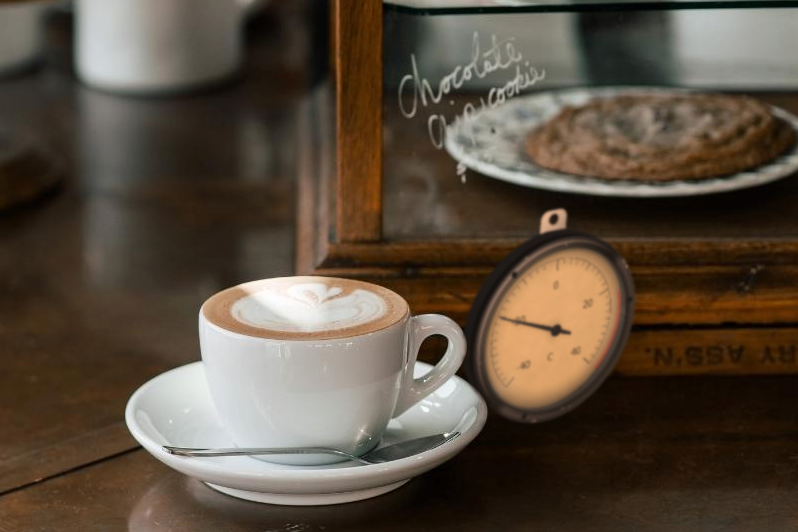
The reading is -20 °C
